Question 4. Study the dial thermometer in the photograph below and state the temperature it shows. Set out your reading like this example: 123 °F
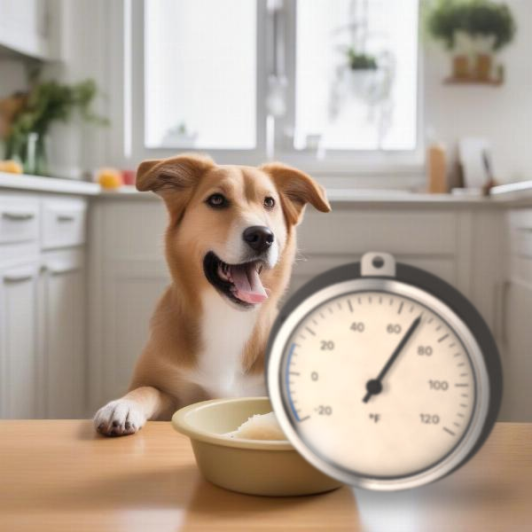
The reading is 68 °F
